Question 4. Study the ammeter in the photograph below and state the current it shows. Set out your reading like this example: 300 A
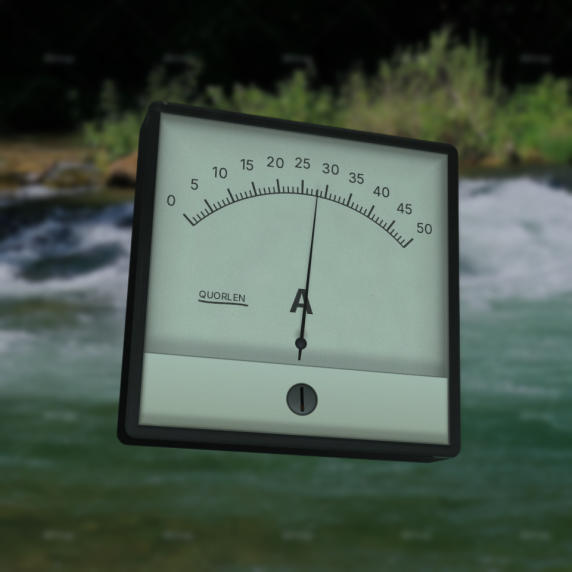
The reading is 28 A
